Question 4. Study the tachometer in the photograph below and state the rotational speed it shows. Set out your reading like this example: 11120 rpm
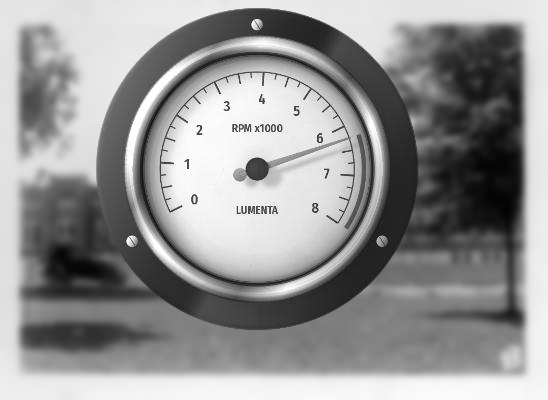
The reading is 6250 rpm
